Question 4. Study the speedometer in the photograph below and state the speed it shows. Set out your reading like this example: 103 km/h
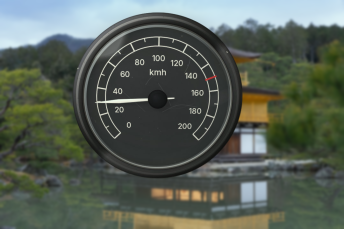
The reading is 30 km/h
